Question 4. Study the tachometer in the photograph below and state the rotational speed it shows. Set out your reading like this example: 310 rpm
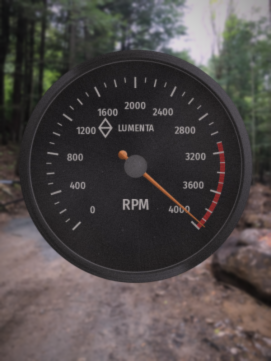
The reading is 3950 rpm
